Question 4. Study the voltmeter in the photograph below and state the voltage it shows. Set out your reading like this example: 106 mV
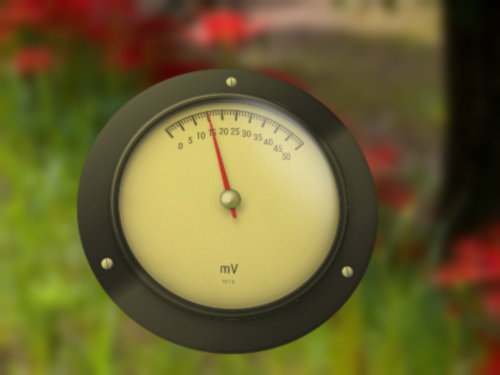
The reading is 15 mV
